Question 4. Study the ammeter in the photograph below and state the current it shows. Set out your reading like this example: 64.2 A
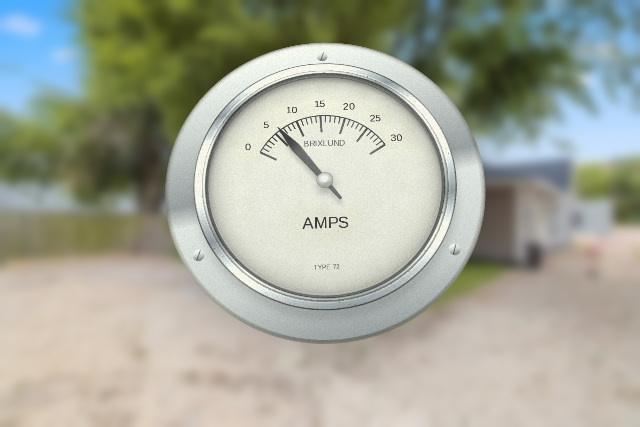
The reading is 6 A
